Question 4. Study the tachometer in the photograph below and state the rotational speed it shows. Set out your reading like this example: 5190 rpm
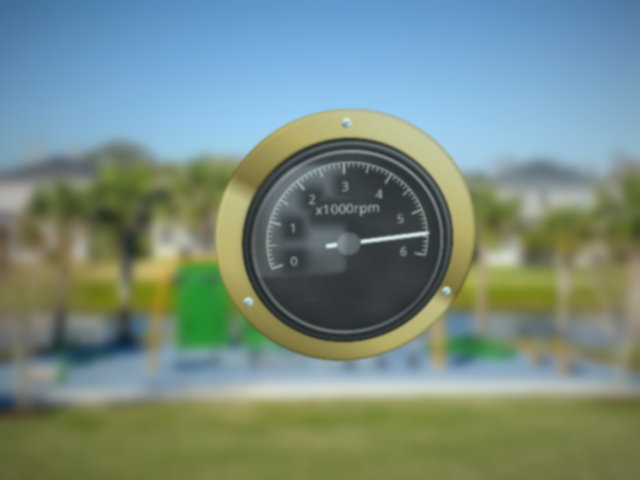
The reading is 5500 rpm
